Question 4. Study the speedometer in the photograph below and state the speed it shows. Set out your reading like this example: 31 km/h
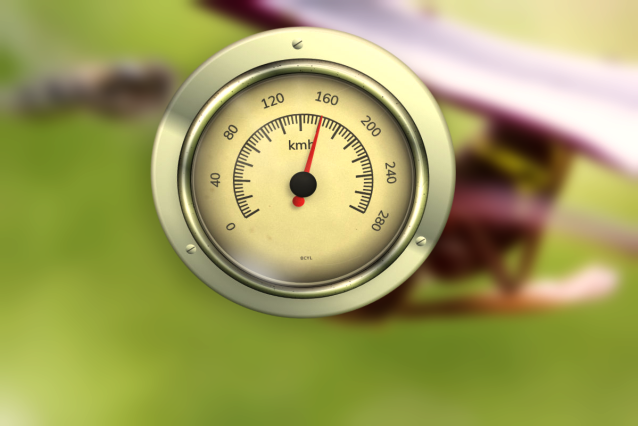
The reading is 160 km/h
